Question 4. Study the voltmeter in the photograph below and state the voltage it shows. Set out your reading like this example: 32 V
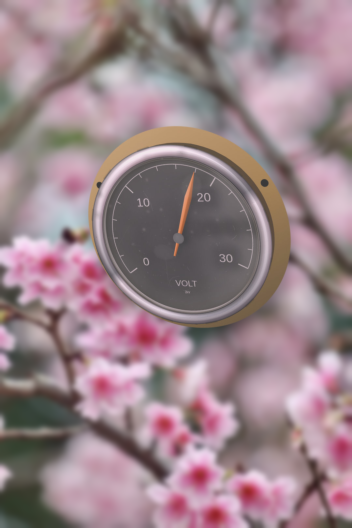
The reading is 18 V
